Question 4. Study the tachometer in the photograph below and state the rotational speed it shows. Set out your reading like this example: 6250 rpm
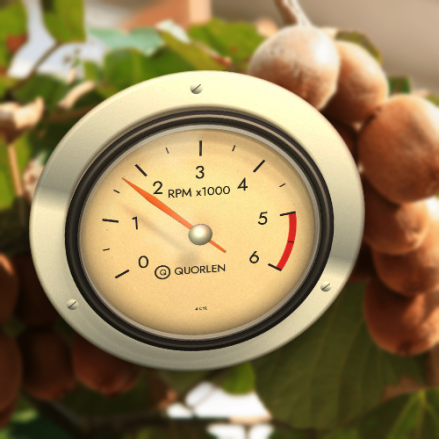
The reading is 1750 rpm
